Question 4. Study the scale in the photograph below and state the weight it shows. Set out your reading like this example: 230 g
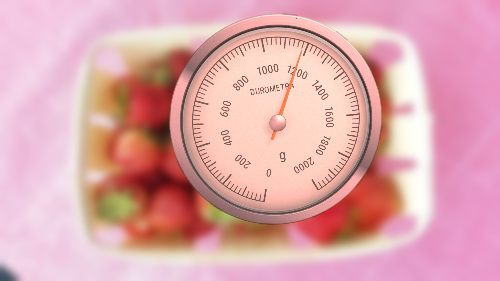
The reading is 1180 g
